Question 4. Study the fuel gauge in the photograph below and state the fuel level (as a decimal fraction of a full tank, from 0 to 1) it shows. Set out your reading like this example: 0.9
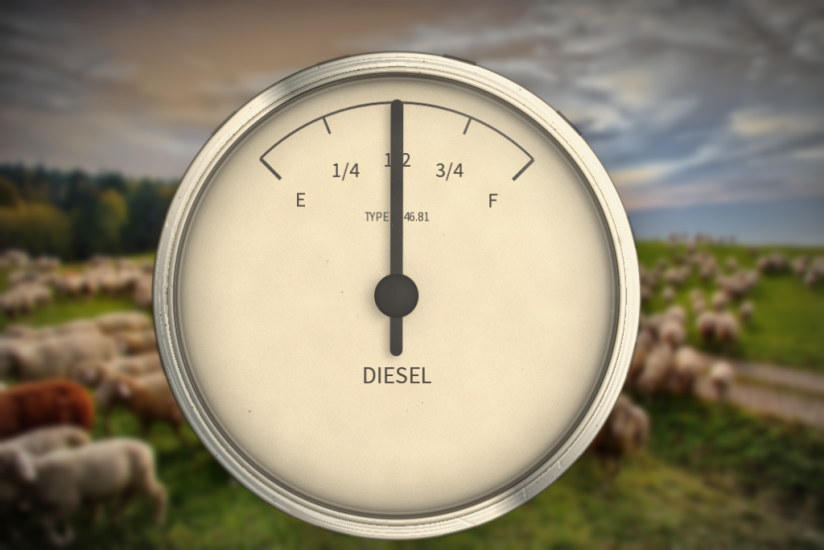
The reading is 0.5
